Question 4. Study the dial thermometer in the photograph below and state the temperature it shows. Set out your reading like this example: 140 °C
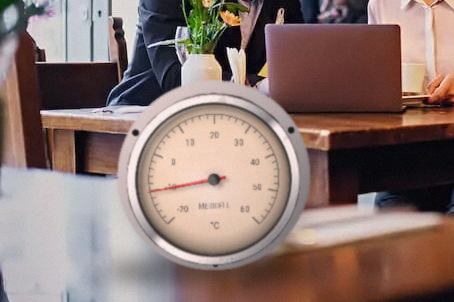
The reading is -10 °C
